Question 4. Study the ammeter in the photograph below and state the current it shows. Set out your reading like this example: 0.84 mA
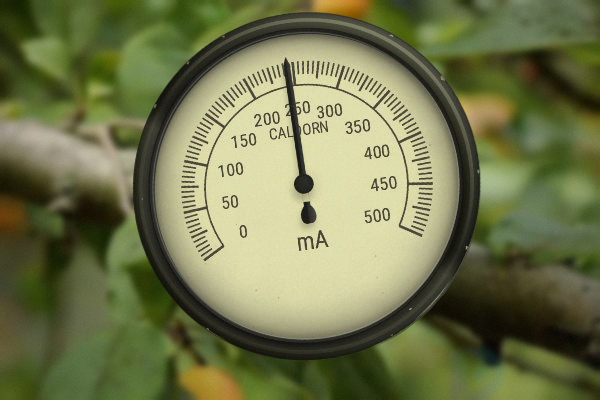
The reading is 245 mA
